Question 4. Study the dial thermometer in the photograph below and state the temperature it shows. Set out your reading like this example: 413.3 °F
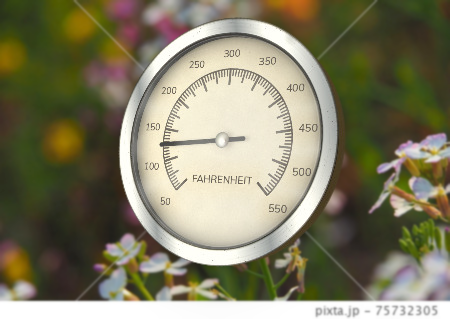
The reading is 125 °F
